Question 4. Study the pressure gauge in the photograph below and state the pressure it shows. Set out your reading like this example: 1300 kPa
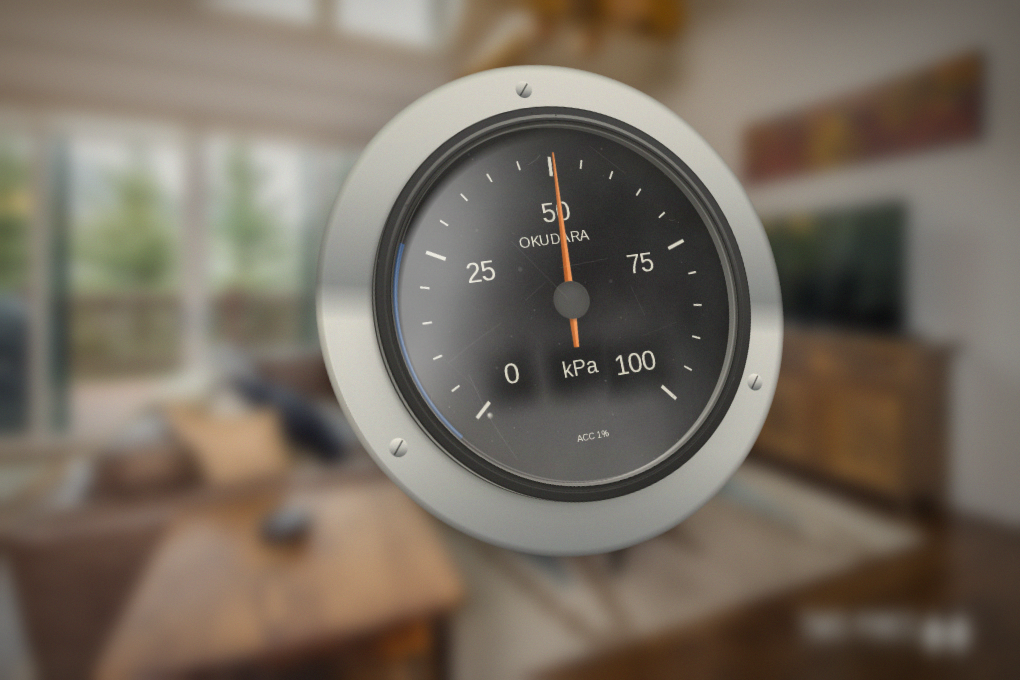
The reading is 50 kPa
